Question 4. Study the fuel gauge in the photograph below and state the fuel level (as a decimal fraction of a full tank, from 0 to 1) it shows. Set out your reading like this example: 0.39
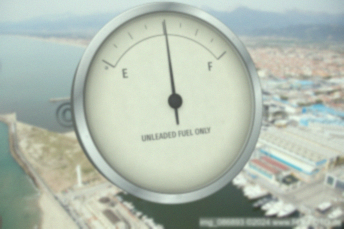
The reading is 0.5
